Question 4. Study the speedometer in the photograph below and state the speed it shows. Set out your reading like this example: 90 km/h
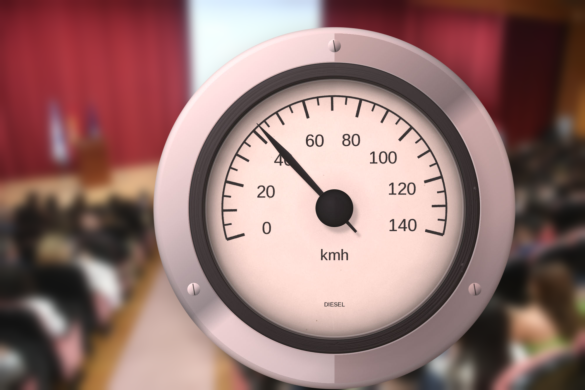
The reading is 42.5 km/h
